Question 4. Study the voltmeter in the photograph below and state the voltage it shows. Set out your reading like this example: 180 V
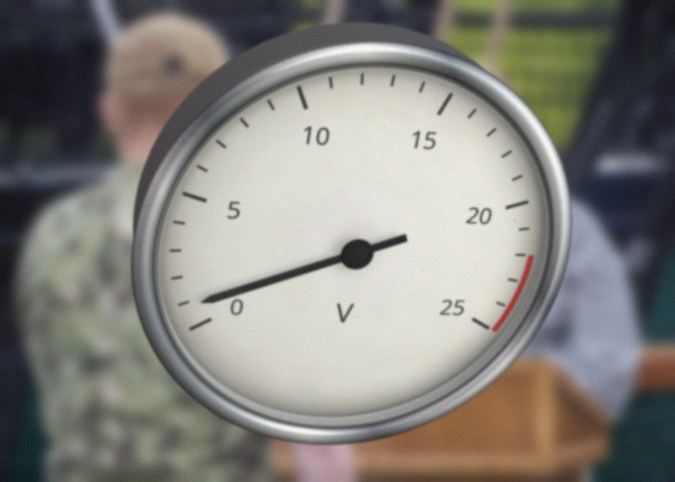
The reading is 1 V
